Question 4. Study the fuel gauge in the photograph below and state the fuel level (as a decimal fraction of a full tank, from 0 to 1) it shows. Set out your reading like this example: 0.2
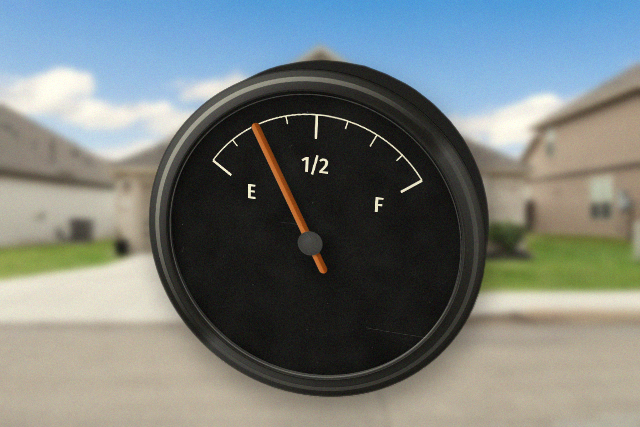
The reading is 0.25
